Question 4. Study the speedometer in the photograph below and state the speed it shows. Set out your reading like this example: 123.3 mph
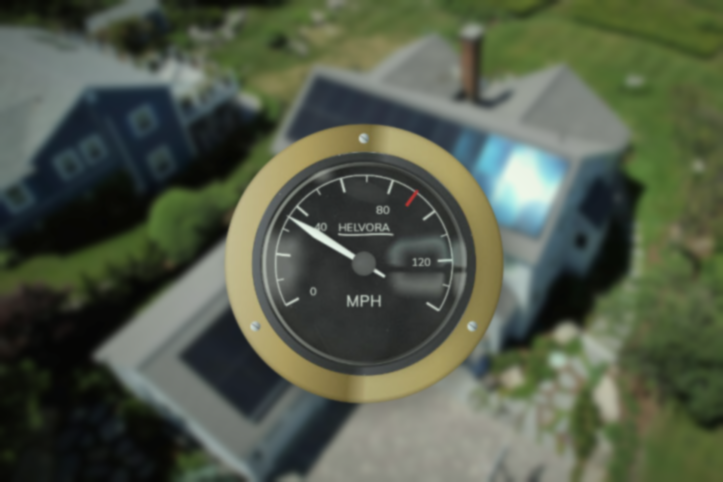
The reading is 35 mph
